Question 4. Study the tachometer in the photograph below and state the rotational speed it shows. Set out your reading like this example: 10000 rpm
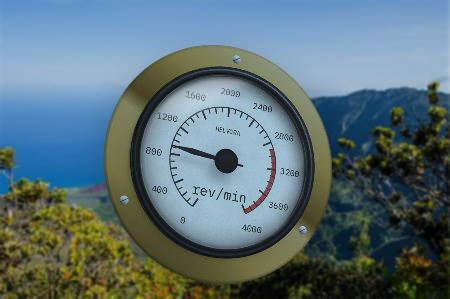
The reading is 900 rpm
